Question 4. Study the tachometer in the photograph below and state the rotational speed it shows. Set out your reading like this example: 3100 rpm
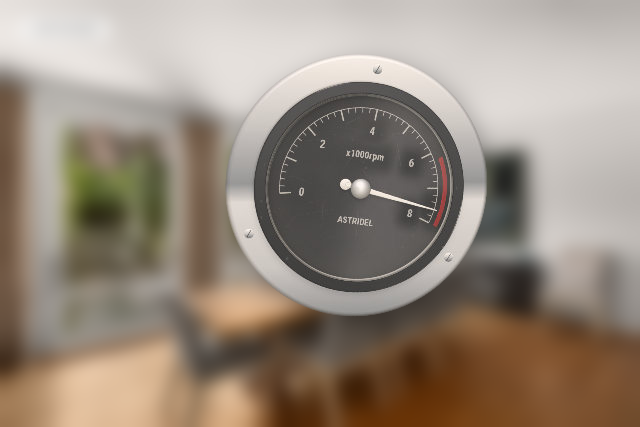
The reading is 7600 rpm
